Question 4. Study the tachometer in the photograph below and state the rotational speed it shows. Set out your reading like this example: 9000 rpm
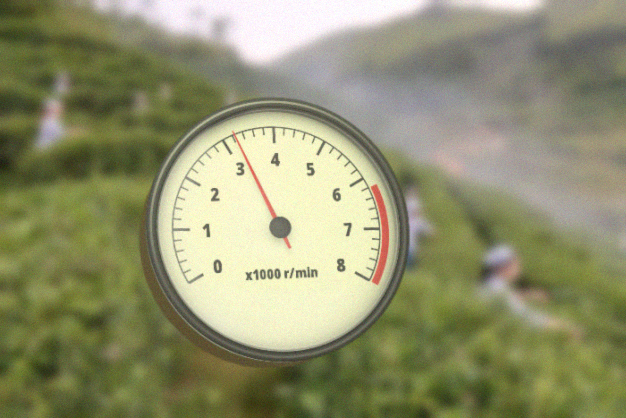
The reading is 3200 rpm
